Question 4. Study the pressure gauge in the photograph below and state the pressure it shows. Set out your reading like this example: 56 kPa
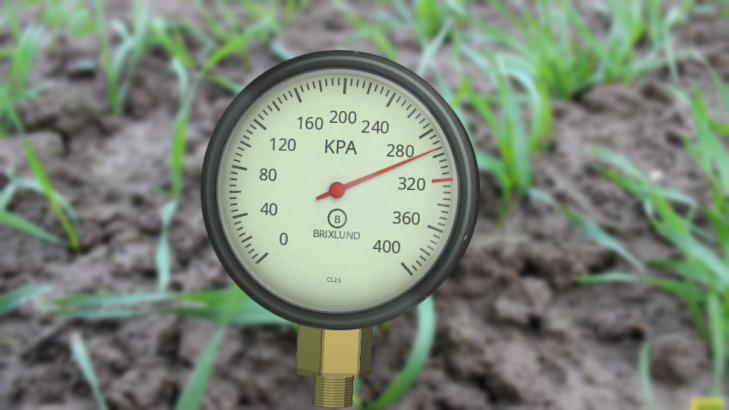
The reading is 295 kPa
